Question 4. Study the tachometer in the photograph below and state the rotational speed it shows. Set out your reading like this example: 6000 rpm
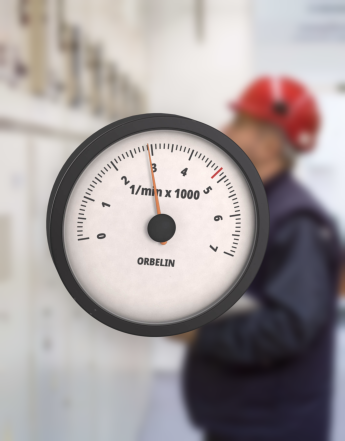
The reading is 2900 rpm
